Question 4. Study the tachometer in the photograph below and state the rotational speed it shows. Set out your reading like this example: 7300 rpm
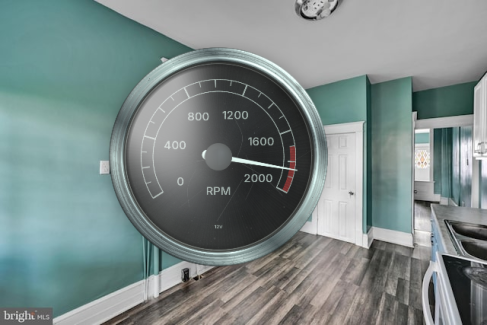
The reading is 1850 rpm
